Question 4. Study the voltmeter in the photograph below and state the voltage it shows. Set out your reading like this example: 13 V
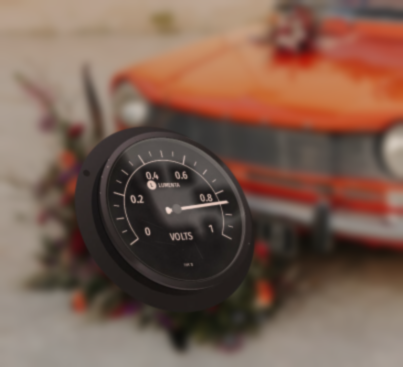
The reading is 0.85 V
